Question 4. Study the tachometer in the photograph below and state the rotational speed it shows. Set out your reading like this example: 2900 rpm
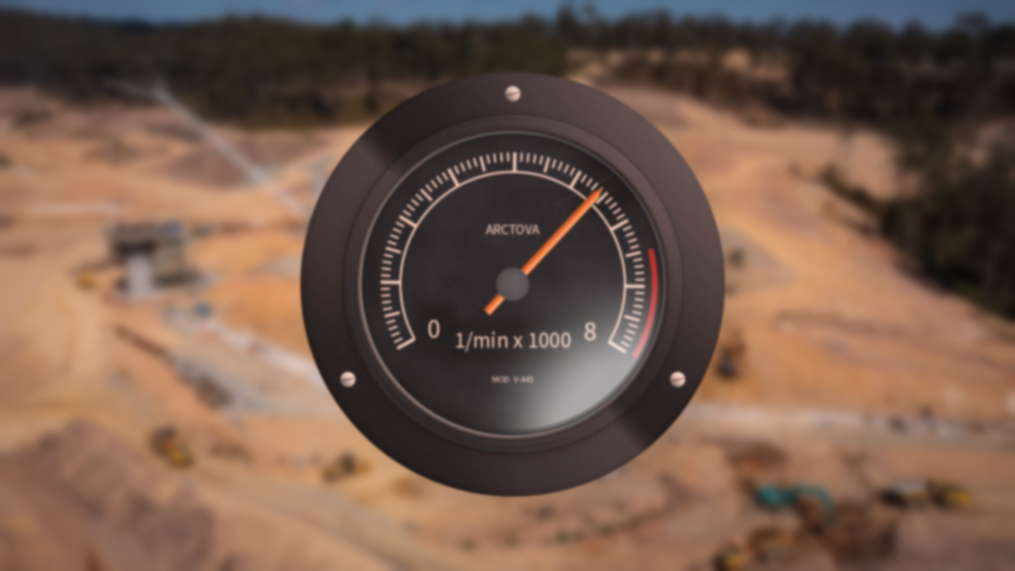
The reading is 5400 rpm
